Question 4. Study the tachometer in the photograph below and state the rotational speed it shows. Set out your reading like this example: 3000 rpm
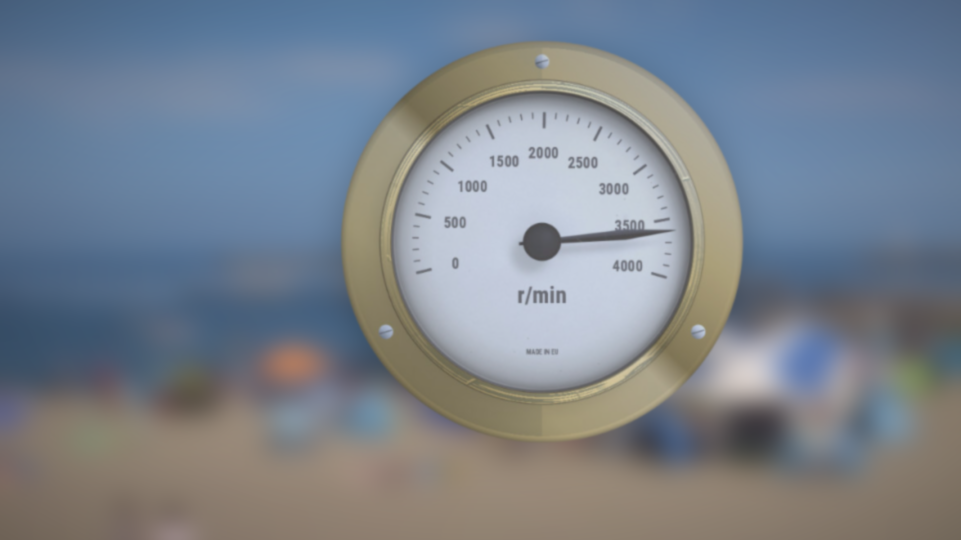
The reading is 3600 rpm
